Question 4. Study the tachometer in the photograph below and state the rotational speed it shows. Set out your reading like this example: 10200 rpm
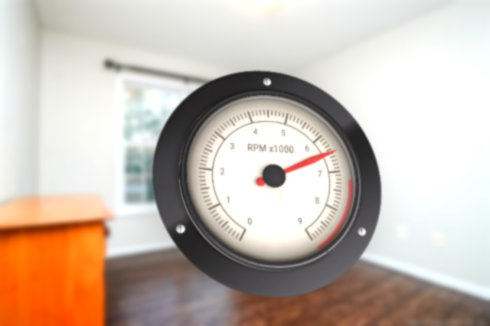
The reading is 6500 rpm
